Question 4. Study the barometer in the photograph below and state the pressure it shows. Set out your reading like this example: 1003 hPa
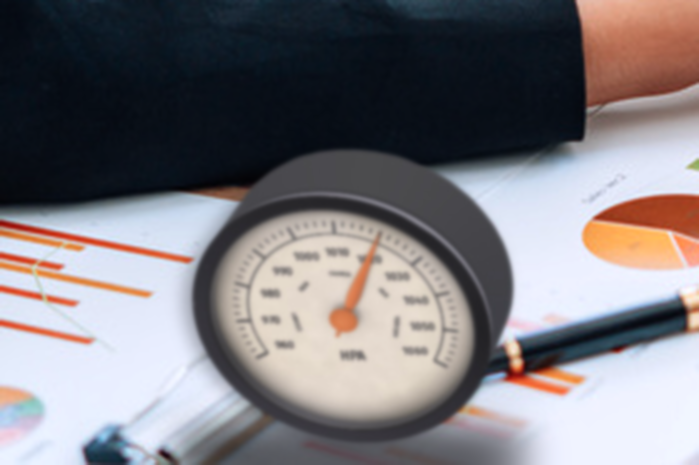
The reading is 1020 hPa
